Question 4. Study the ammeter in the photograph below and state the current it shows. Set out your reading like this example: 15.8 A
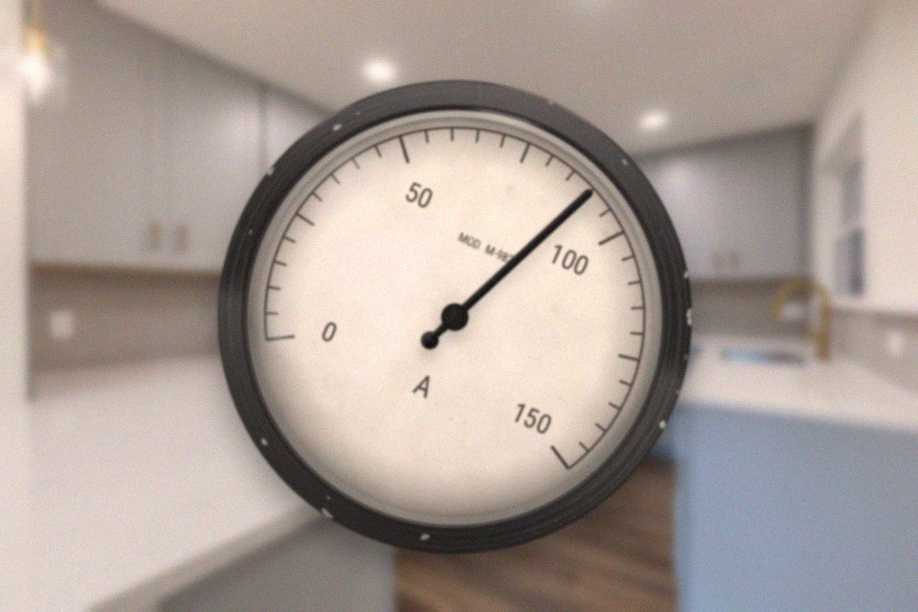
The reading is 90 A
